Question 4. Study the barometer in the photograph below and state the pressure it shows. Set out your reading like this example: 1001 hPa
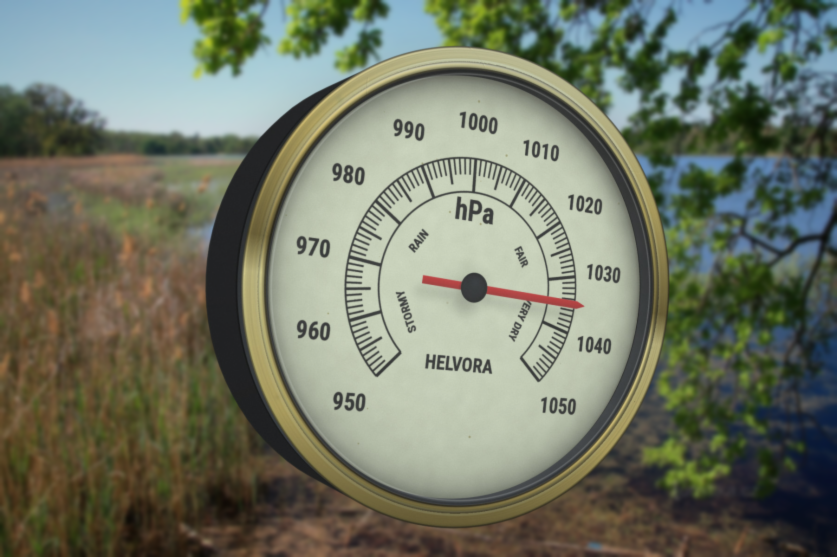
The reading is 1035 hPa
